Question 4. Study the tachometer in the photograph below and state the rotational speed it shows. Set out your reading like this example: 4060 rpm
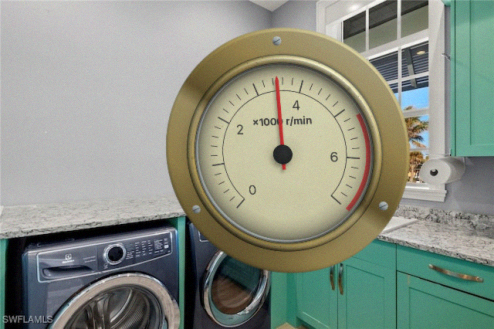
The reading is 3500 rpm
